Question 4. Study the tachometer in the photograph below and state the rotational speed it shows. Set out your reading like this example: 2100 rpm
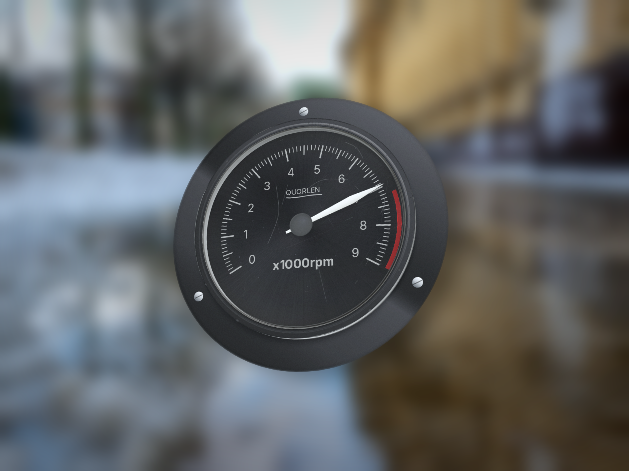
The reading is 7000 rpm
